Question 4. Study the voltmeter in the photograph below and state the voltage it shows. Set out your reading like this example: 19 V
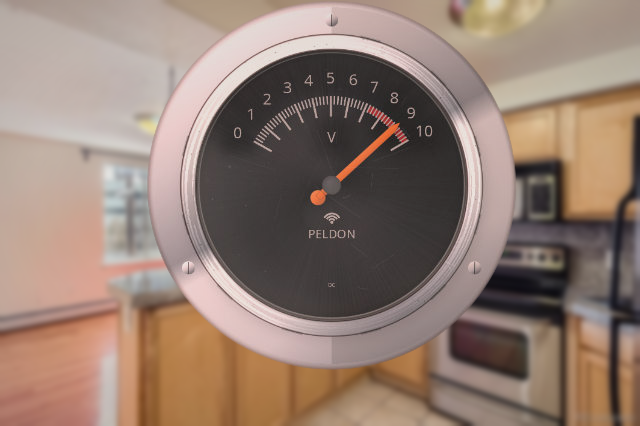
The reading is 9 V
